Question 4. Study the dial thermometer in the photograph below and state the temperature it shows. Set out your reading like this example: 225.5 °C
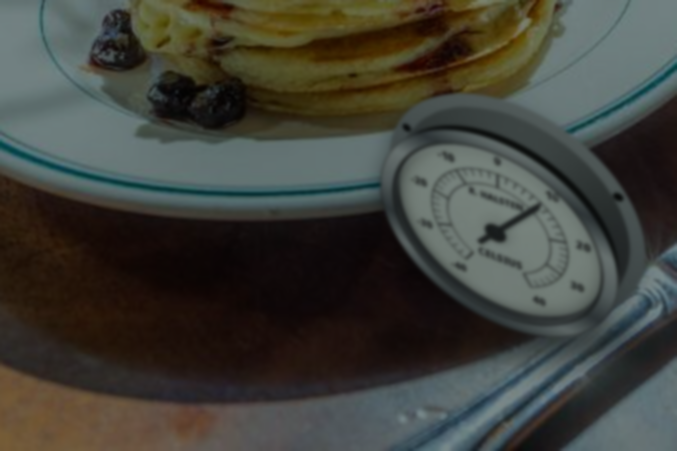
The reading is 10 °C
